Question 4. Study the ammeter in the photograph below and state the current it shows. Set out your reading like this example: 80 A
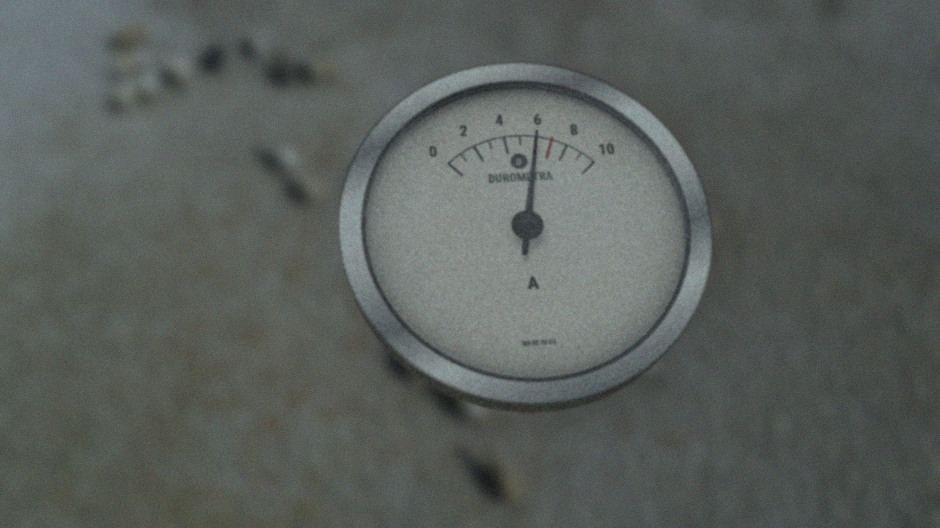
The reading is 6 A
